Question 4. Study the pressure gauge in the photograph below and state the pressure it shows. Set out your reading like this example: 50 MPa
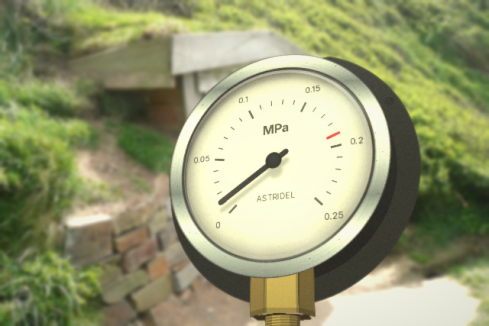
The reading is 0.01 MPa
